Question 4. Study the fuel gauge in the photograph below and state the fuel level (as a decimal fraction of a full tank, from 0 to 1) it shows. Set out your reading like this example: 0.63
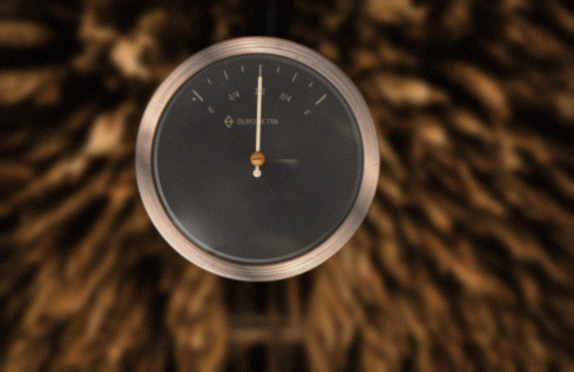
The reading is 0.5
